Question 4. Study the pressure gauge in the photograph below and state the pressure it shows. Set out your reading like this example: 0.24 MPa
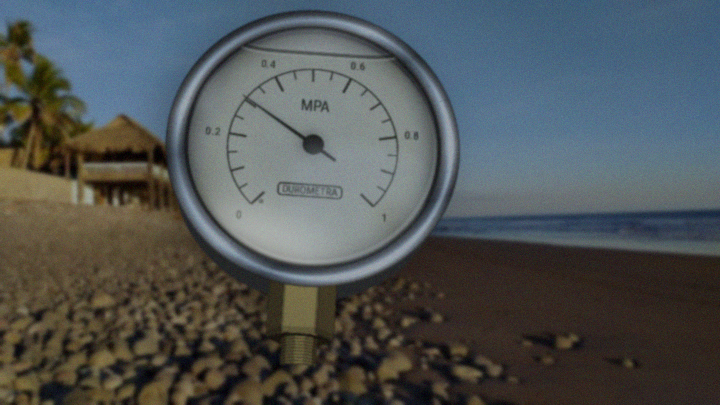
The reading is 0.3 MPa
